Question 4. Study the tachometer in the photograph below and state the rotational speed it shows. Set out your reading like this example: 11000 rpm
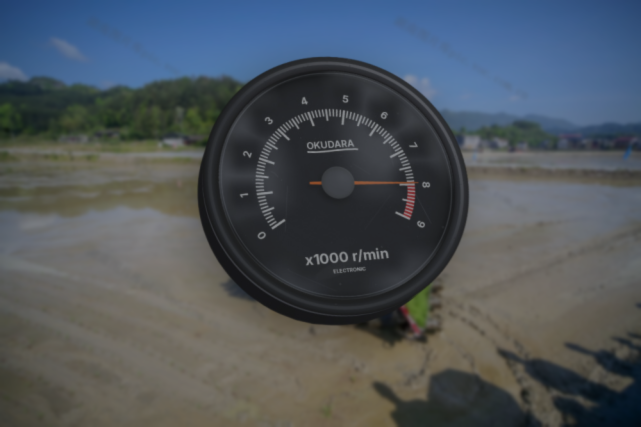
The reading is 8000 rpm
